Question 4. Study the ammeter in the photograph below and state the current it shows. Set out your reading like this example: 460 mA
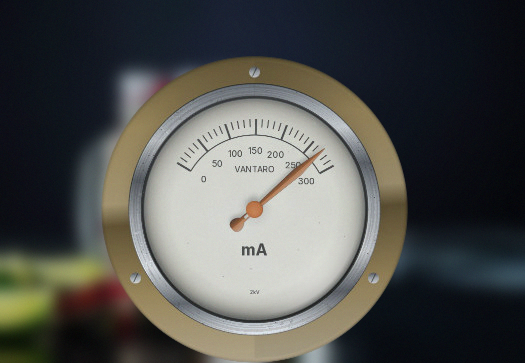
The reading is 270 mA
